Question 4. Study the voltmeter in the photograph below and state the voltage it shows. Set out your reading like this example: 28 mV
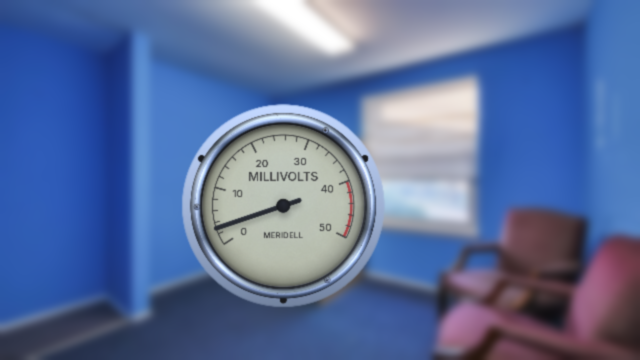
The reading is 3 mV
